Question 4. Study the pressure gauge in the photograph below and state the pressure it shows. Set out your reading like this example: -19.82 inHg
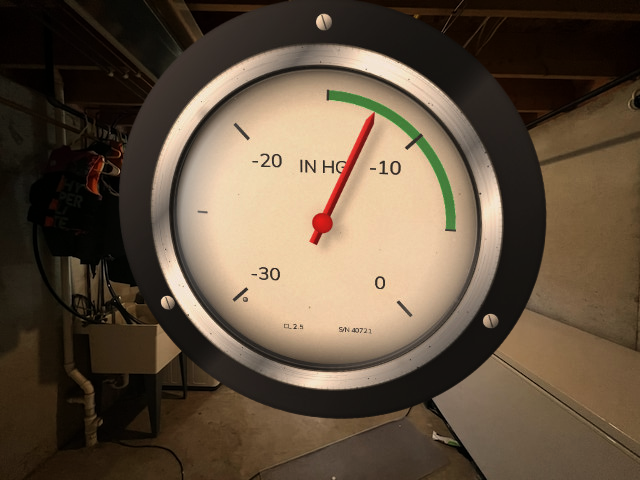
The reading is -12.5 inHg
